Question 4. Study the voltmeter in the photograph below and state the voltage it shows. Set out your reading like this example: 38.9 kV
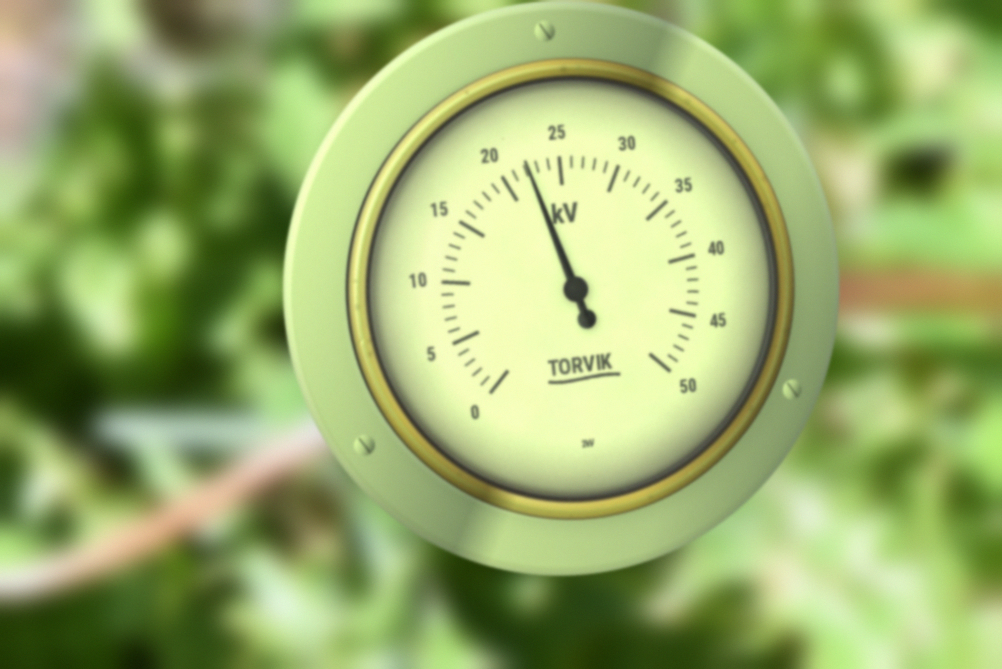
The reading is 22 kV
